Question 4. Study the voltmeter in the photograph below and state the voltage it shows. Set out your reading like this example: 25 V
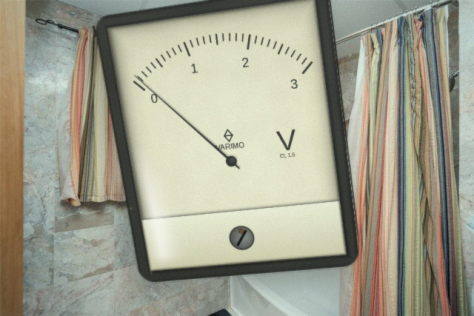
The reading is 0.1 V
